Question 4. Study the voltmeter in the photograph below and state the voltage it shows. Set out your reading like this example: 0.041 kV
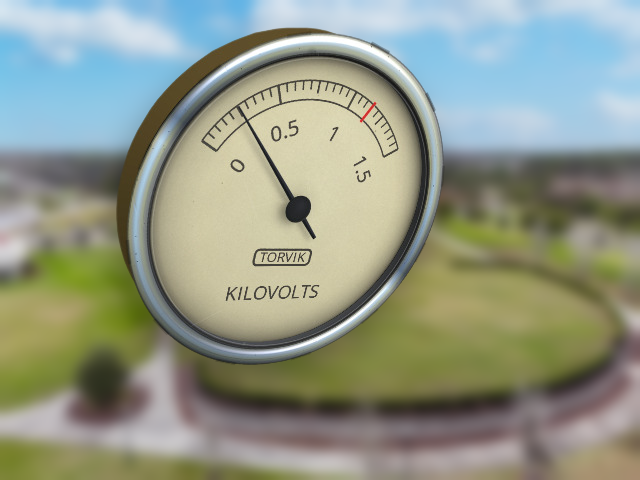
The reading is 0.25 kV
